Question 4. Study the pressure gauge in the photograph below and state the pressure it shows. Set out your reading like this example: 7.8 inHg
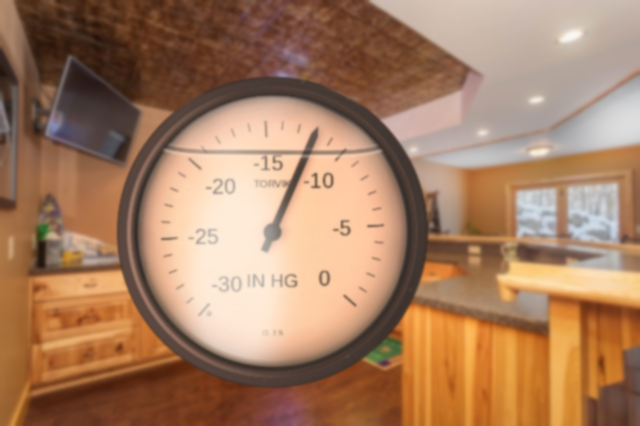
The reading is -12 inHg
